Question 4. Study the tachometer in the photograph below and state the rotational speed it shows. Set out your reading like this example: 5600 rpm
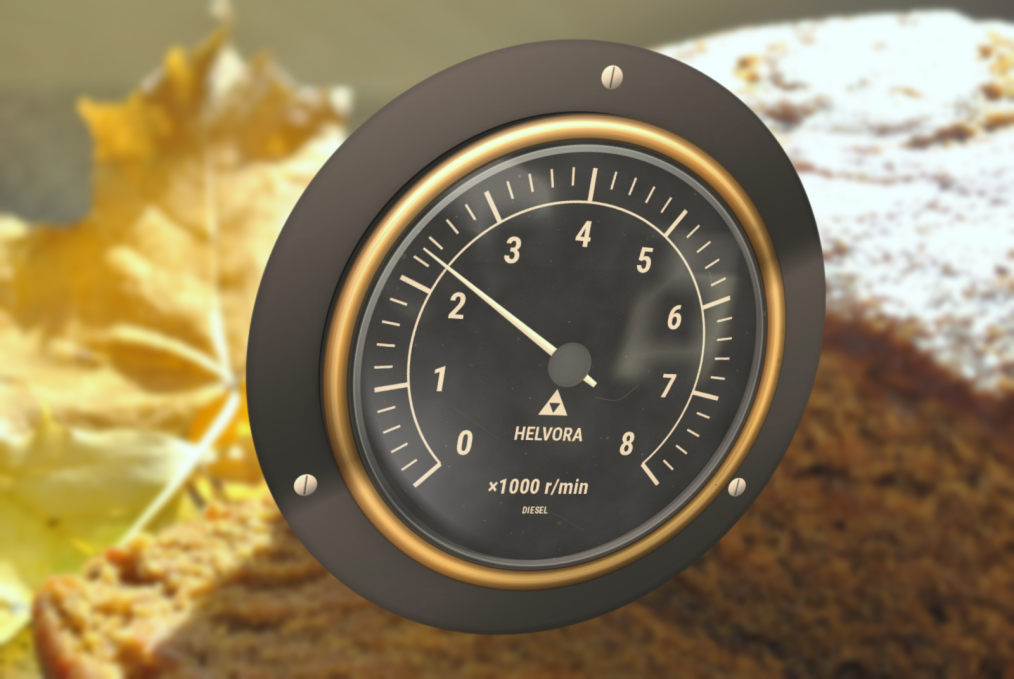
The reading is 2300 rpm
